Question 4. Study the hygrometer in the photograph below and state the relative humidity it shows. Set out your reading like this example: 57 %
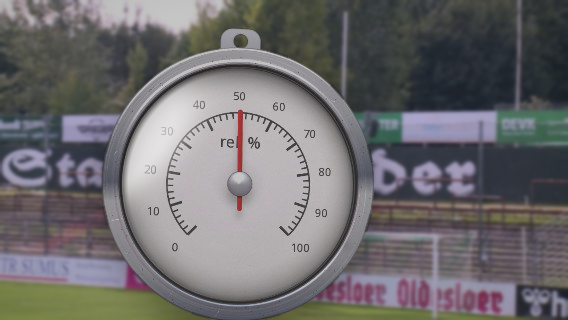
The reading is 50 %
